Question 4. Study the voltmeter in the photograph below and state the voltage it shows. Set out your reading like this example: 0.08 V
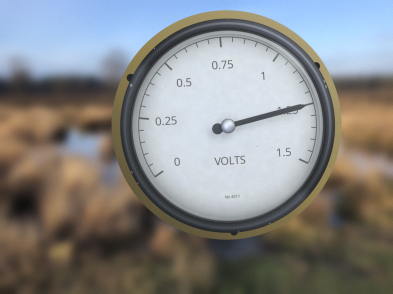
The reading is 1.25 V
